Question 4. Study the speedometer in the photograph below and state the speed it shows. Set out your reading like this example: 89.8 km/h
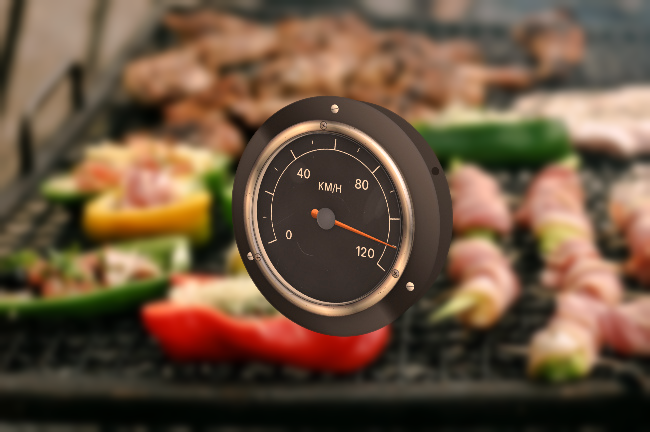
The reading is 110 km/h
